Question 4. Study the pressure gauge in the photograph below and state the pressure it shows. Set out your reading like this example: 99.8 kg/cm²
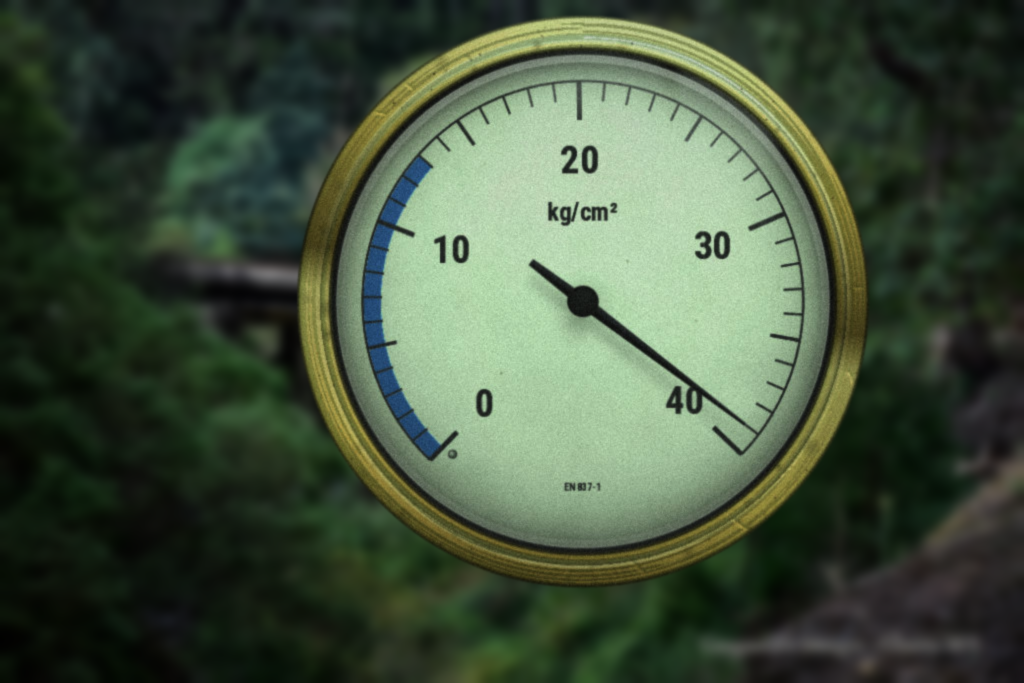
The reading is 39 kg/cm²
